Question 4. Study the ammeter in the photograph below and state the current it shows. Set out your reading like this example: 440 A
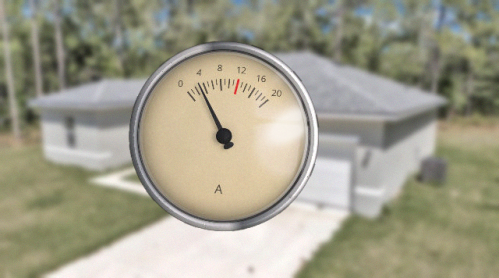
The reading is 3 A
